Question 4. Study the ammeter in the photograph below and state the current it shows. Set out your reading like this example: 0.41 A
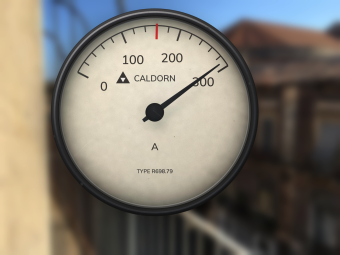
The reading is 290 A
